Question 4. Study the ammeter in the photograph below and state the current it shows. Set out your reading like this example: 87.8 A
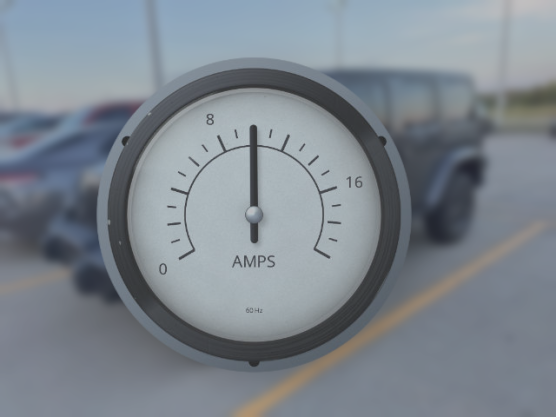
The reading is 10 A
